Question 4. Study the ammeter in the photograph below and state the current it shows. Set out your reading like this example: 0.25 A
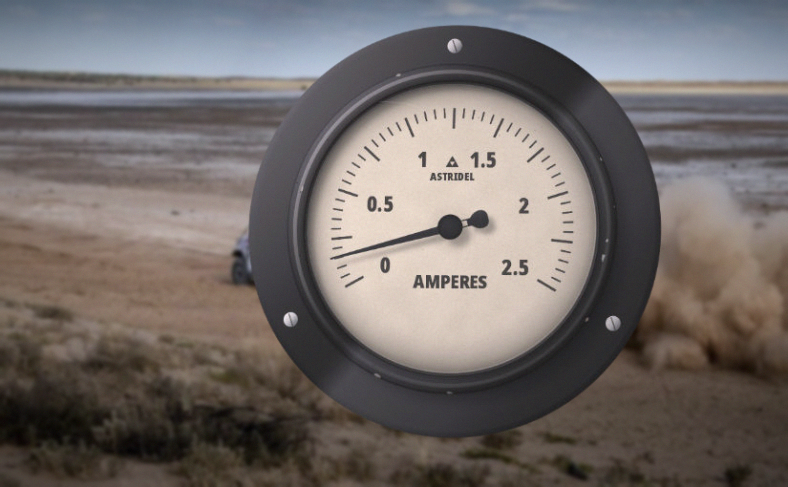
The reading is 0.15 A
